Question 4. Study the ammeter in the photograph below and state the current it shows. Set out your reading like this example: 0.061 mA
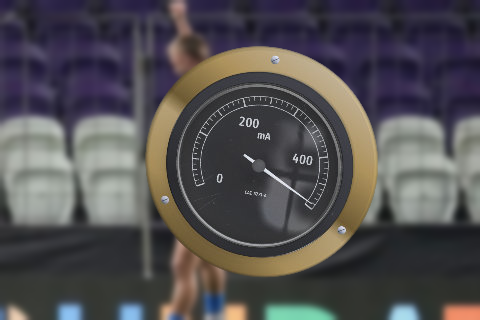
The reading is 490 mA
